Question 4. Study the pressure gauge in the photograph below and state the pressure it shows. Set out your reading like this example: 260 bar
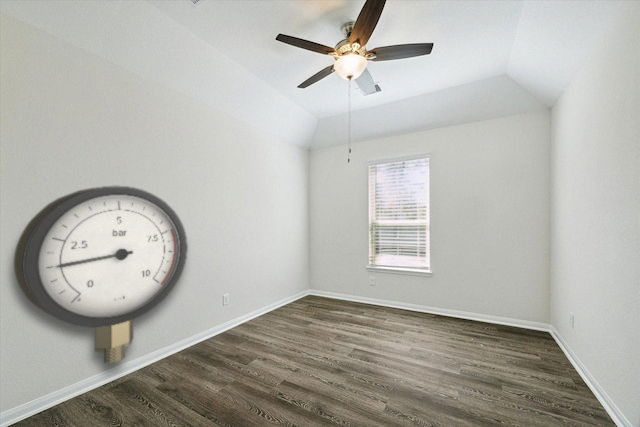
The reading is 1.5 bar
